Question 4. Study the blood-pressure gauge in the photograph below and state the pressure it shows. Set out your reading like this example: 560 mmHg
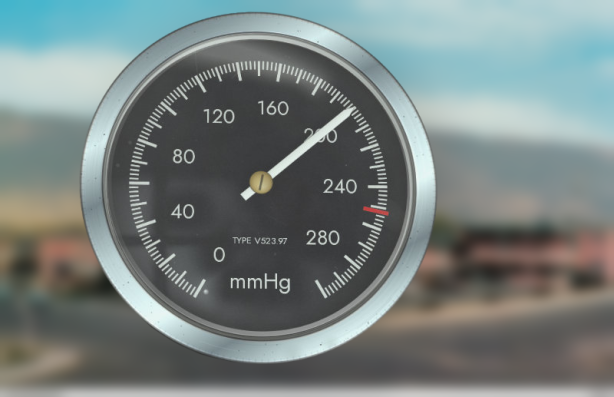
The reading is 200 mmHg
